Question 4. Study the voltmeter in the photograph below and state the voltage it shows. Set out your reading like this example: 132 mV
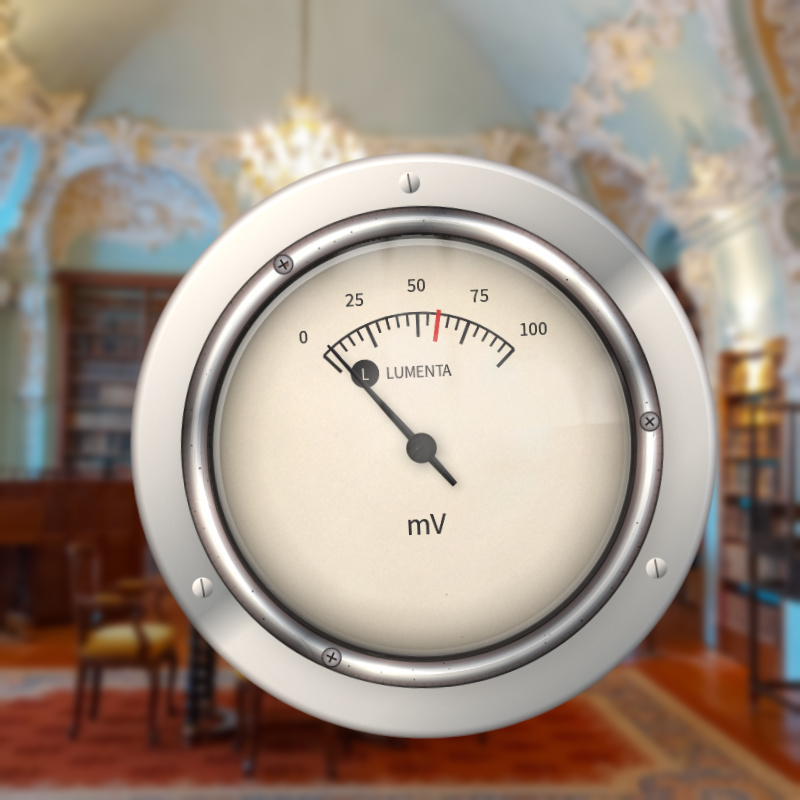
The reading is 5 mV
